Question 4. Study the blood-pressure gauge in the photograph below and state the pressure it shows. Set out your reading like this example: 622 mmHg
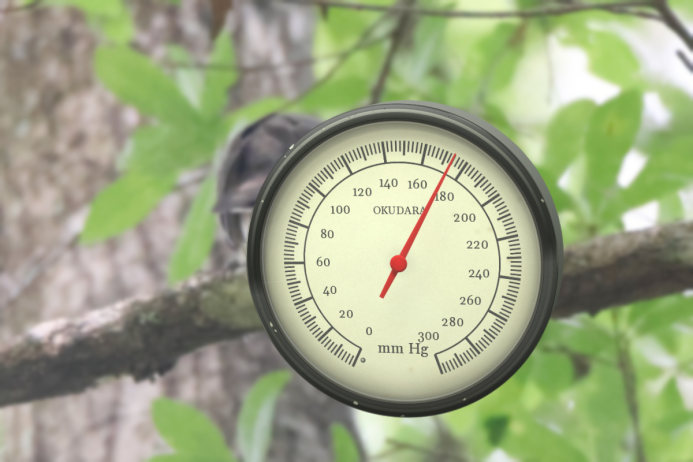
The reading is 174 mmHg
